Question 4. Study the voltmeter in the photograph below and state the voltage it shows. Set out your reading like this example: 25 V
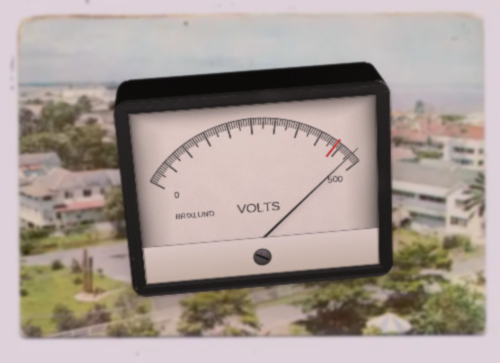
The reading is 475 V
